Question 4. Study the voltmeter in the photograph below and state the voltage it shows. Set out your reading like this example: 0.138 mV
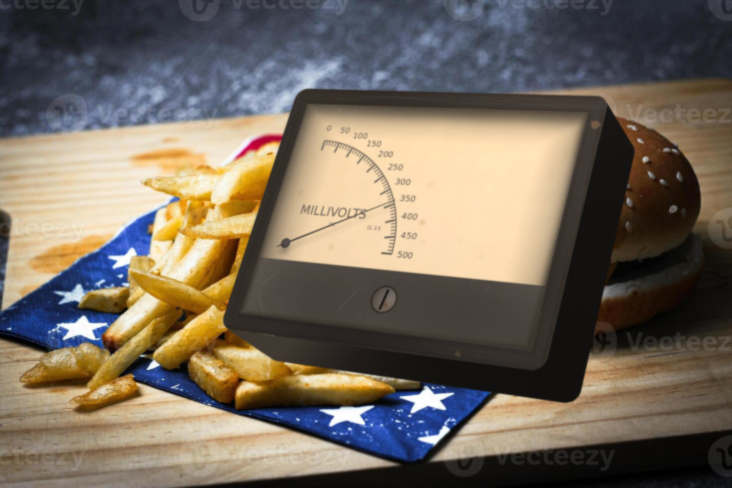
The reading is 350 mV
